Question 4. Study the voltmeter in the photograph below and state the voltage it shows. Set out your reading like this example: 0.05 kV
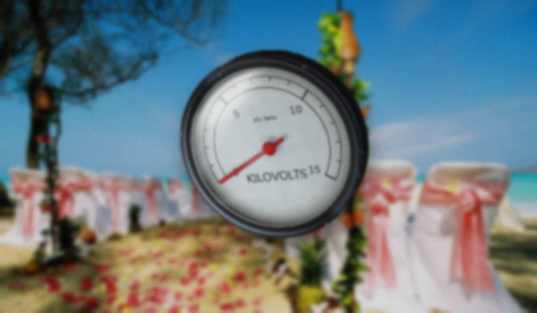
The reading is 0 kV
